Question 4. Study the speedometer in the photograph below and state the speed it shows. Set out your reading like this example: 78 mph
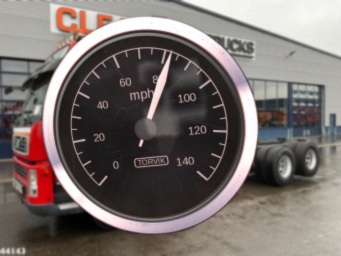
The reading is 82.5 mph
